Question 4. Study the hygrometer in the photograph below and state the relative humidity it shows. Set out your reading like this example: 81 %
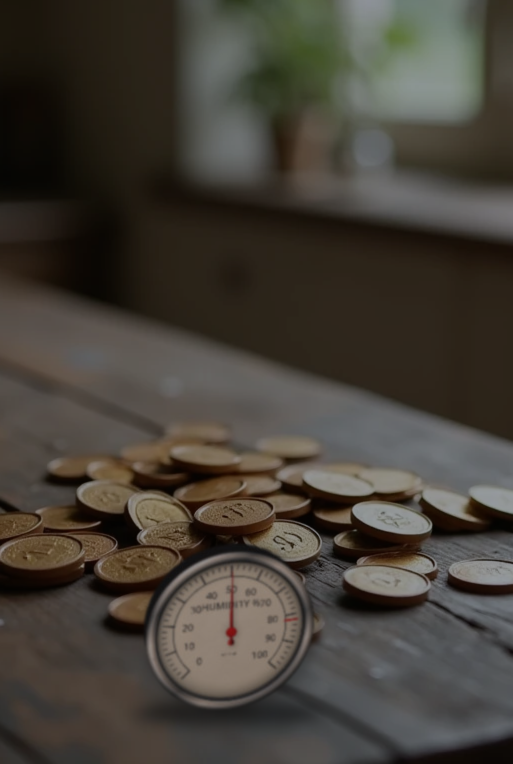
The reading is 50 %
